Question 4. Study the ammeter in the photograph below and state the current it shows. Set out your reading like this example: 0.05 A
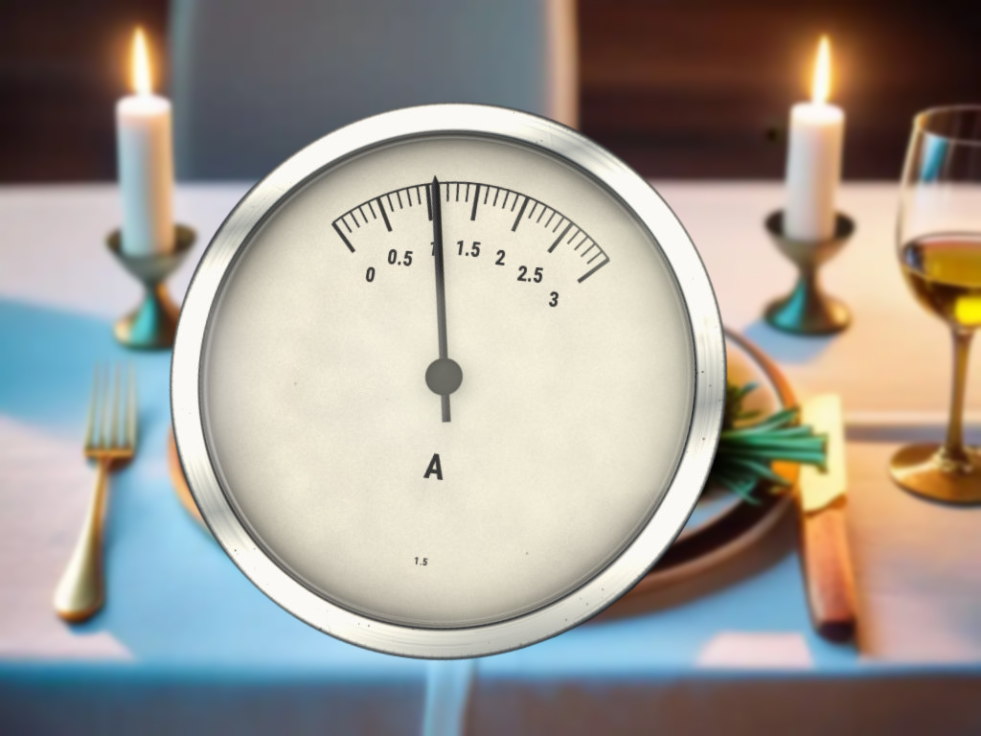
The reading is 1.1 A
